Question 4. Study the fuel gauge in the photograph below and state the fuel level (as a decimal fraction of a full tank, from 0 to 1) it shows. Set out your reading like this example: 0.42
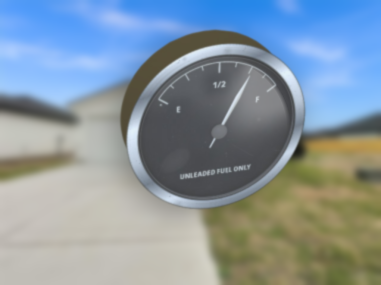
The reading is 0.75
